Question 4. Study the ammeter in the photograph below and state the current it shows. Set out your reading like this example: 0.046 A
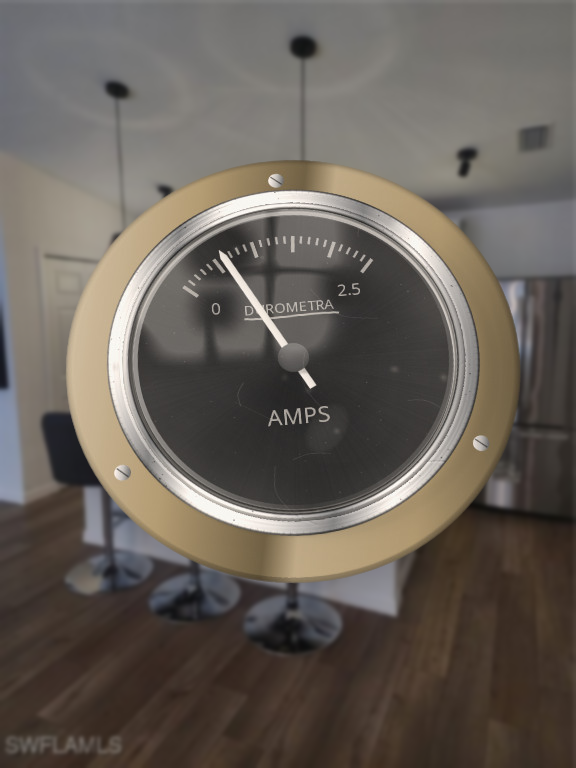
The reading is 0.6 A
